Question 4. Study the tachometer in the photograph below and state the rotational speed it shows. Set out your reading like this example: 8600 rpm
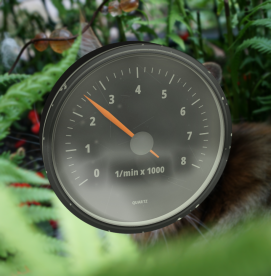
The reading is 2500 rpm
